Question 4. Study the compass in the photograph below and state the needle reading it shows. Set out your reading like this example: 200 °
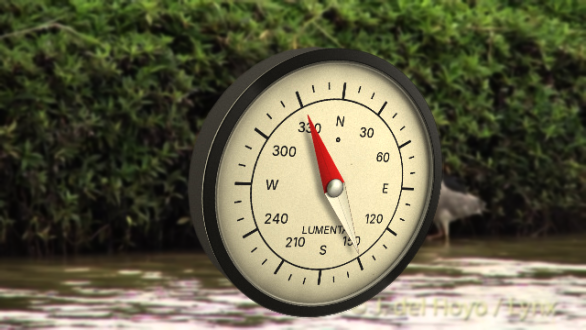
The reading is 330 °
